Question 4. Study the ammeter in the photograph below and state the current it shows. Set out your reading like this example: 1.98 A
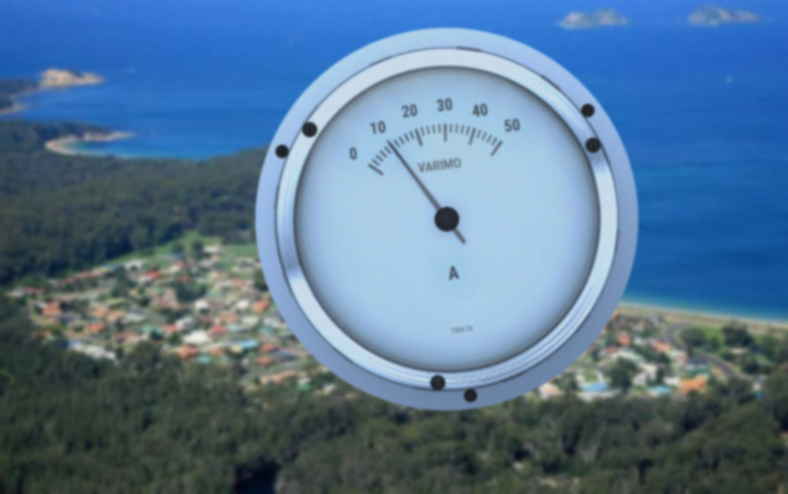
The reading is 10 A
